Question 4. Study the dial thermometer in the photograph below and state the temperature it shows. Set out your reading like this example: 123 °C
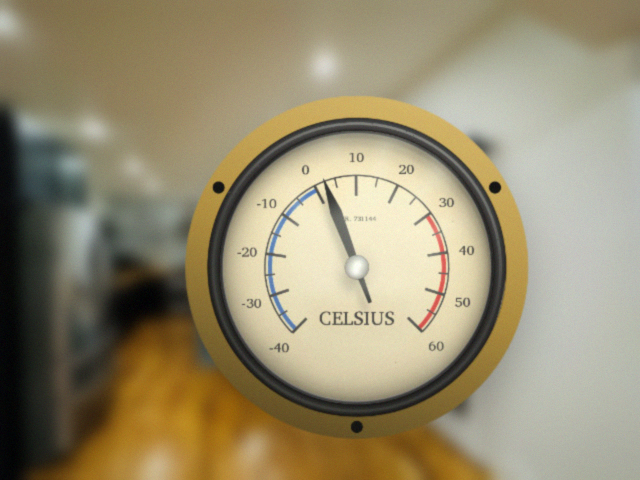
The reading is 2.5 °C
